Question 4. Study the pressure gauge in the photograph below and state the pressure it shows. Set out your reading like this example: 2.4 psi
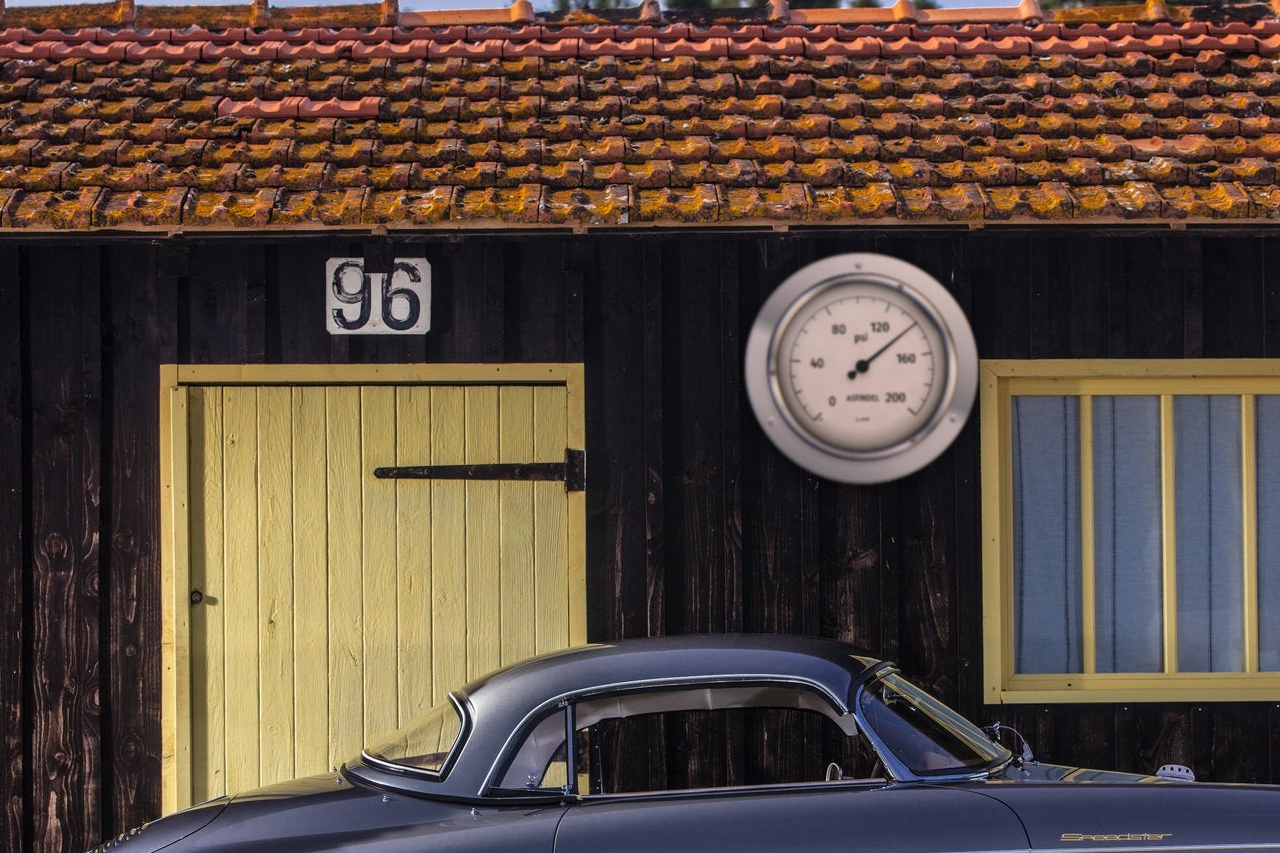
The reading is 140 psi
